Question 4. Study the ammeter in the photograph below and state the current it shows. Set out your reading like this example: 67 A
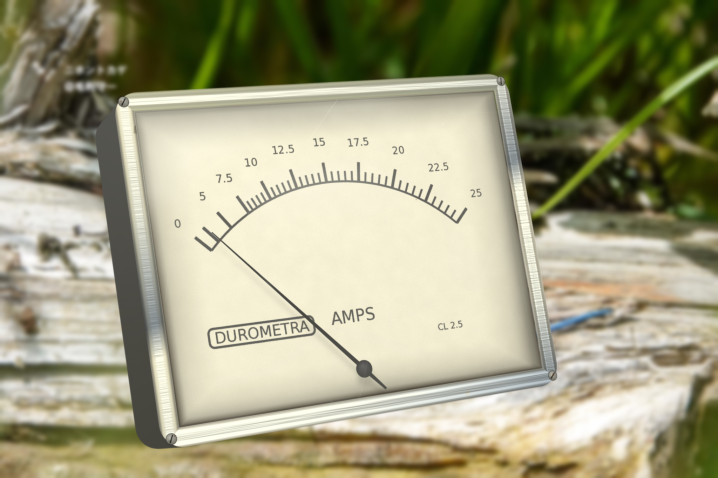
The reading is 2.5 A
